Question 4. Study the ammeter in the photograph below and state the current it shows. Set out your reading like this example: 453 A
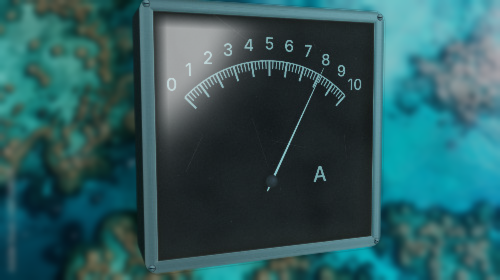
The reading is 8 A
